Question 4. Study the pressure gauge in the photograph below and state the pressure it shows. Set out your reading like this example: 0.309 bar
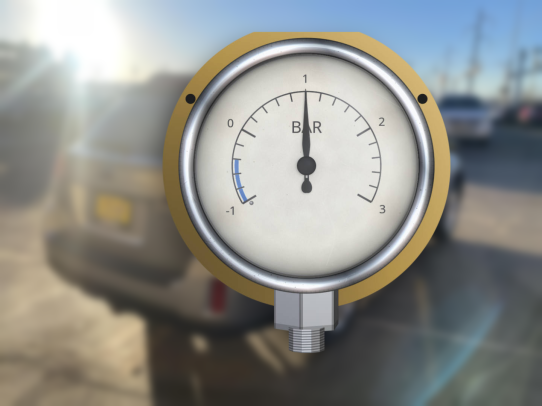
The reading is 1 bar
